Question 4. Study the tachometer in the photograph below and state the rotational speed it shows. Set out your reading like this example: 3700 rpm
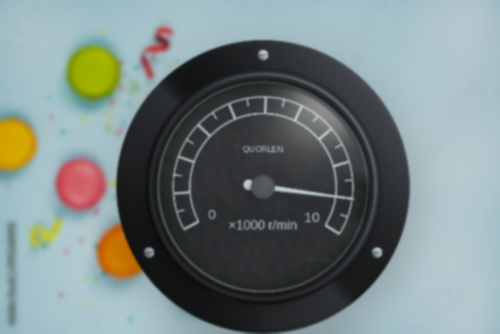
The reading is 9000 rpm
